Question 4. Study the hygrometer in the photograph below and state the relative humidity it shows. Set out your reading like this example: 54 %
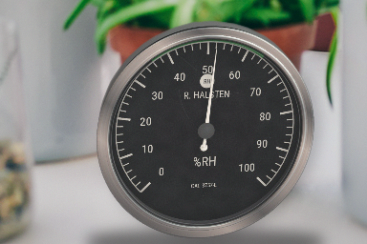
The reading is 52 %
